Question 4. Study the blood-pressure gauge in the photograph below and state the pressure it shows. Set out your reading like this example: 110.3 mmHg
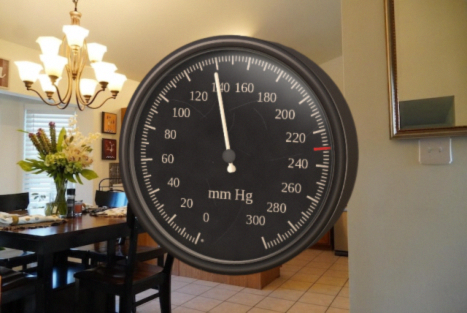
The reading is 140 mmHg
